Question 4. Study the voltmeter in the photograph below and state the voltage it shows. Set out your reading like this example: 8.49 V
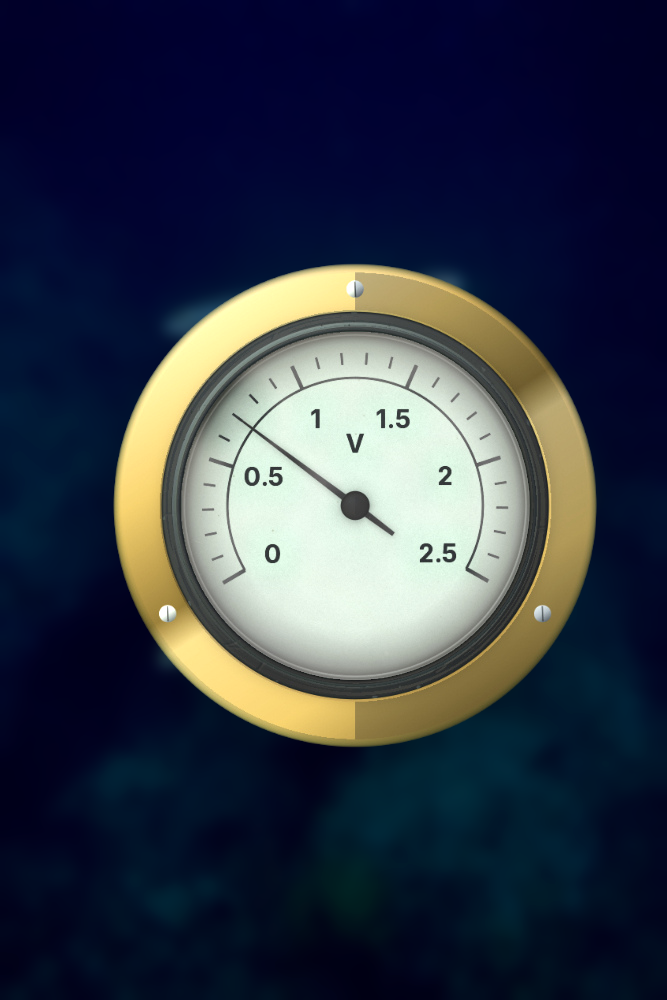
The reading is 0.7 V
